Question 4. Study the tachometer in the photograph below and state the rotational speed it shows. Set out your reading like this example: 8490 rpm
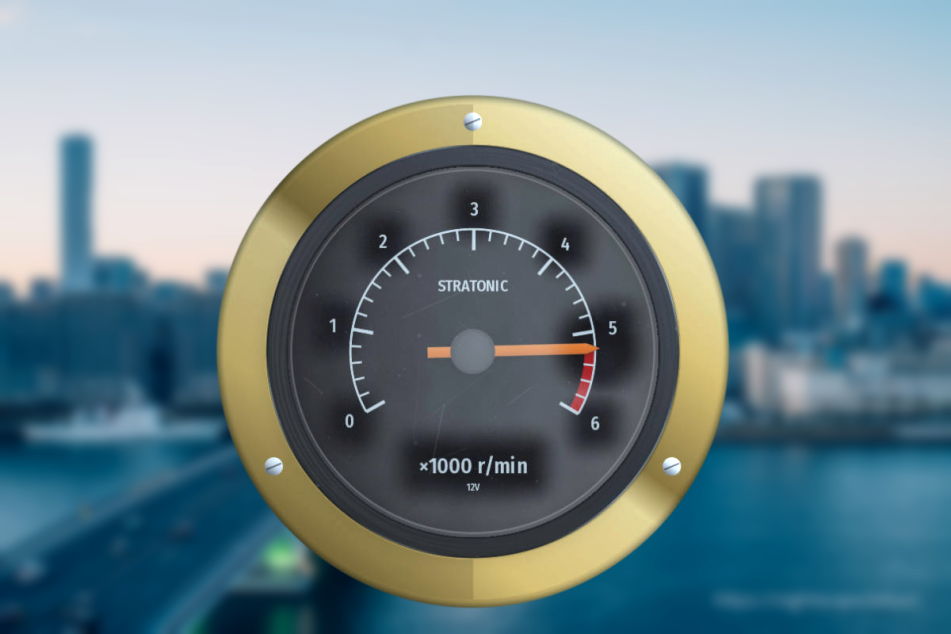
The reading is 5200 rpm
